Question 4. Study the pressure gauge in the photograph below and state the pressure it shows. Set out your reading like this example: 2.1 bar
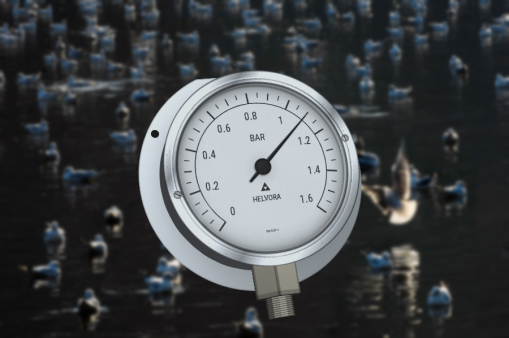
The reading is 1.1 bar
